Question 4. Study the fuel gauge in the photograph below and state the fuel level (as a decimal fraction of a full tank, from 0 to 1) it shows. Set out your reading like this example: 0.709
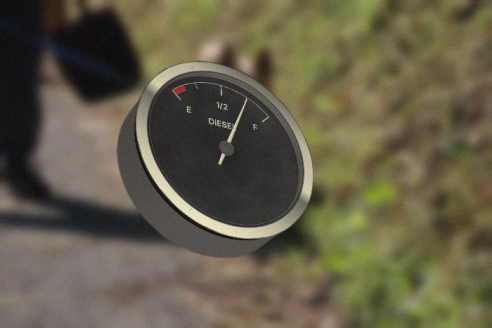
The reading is 0.75
